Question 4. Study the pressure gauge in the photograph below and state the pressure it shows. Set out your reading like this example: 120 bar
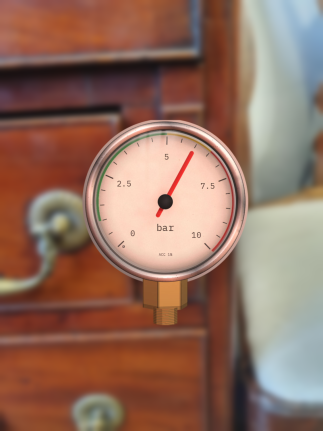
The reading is 6 bar
